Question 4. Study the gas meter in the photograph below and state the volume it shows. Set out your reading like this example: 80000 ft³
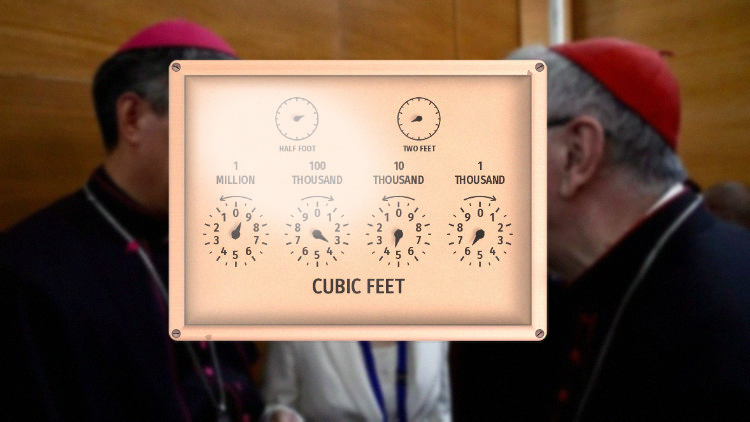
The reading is 934600 ft³
